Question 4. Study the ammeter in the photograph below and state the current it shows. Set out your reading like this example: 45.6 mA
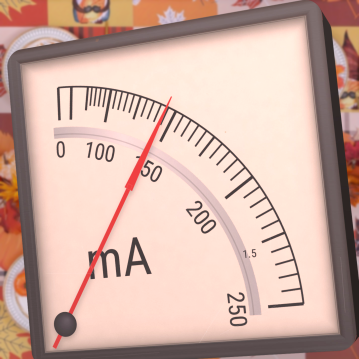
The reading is 145 mA
